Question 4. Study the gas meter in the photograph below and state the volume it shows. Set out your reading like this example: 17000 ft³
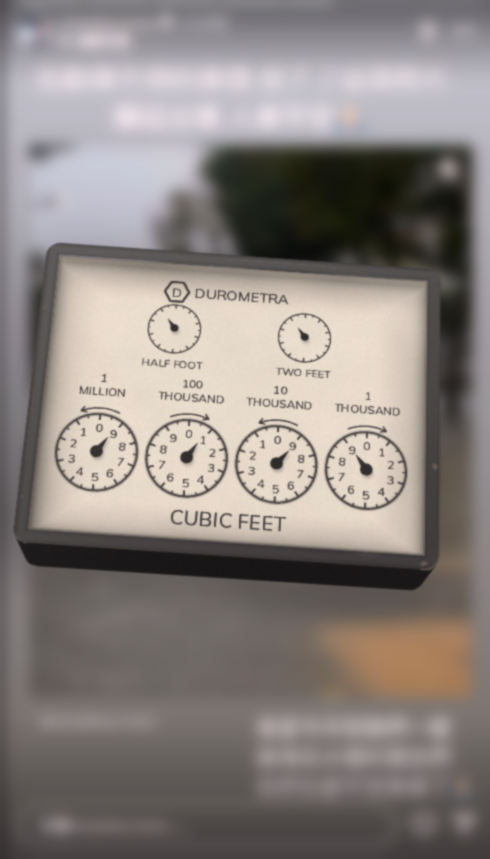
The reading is 908900 ft³
